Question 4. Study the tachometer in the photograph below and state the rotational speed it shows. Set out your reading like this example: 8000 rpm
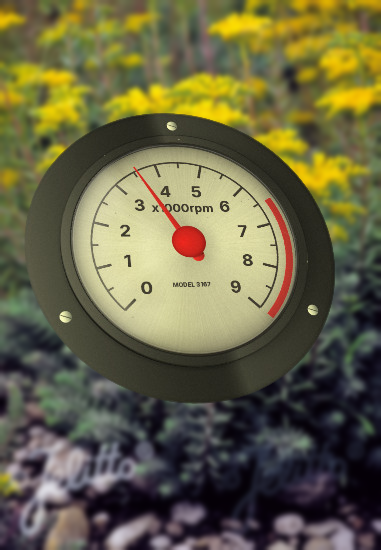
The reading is 3500 rpm
